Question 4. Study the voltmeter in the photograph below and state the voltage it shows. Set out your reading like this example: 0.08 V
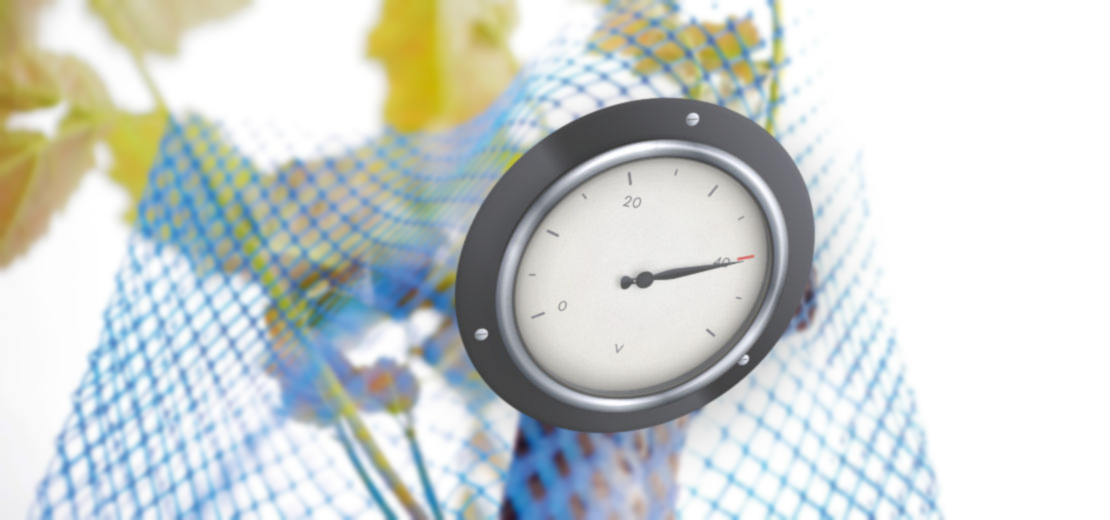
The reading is 40 V
